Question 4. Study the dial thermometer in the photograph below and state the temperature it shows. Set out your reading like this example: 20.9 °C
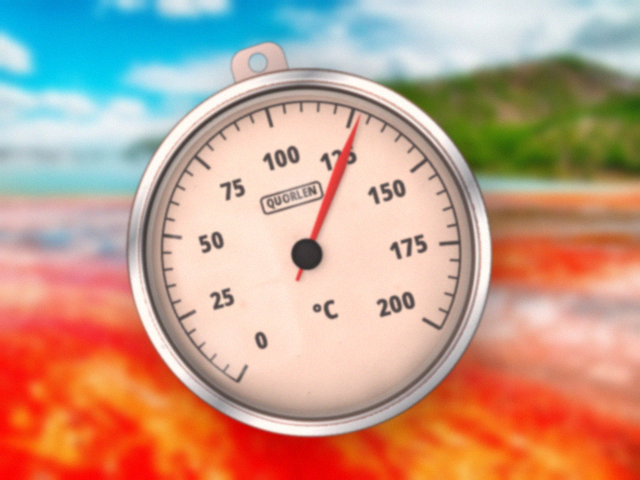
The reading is 127.5 °C
